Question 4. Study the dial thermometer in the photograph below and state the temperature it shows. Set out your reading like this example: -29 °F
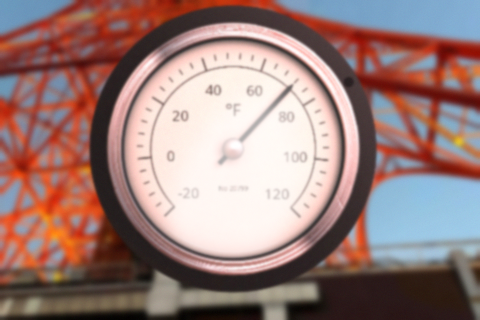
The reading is 72 °F
